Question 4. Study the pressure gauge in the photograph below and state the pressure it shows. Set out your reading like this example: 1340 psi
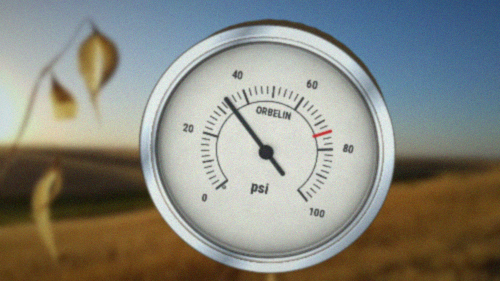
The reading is 34 psi
